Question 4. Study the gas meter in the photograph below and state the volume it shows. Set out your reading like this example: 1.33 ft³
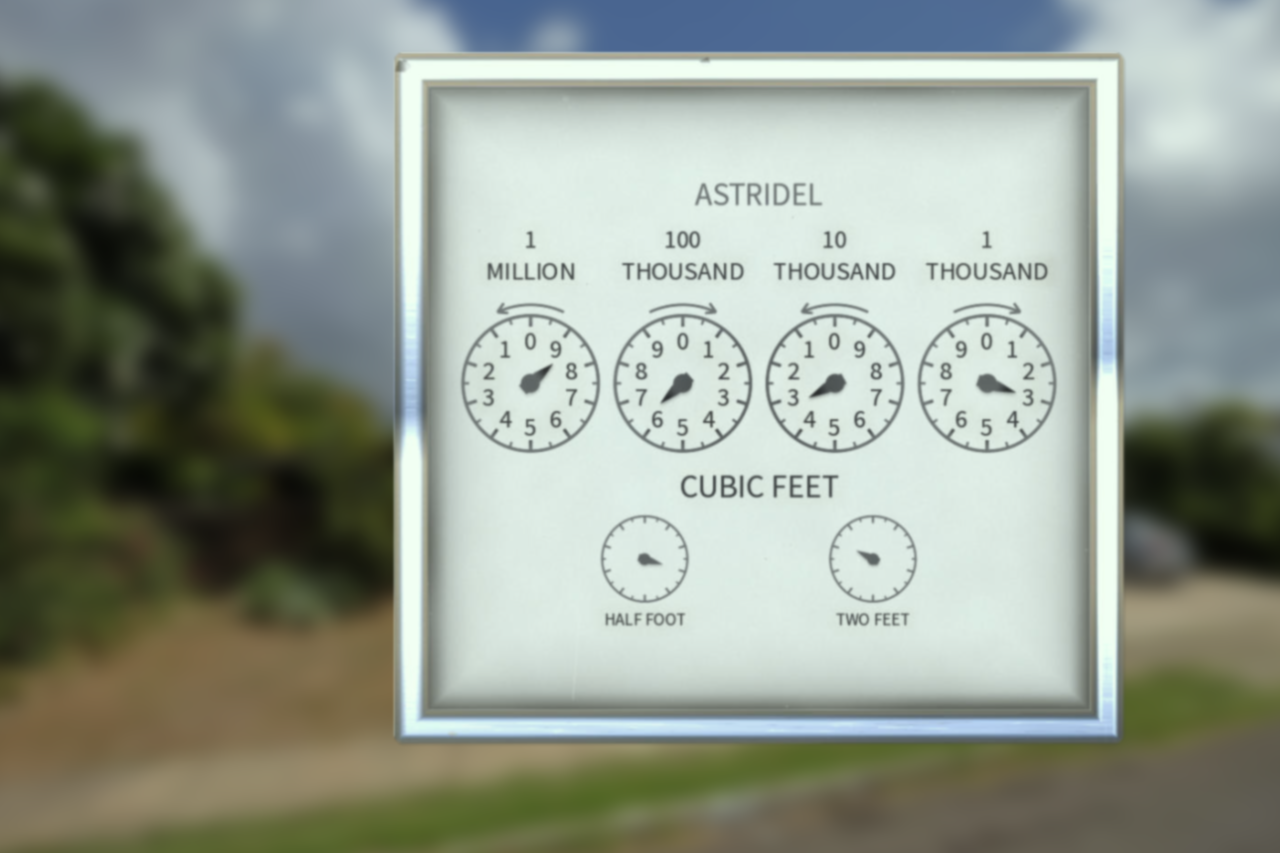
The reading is 863300 ft³
